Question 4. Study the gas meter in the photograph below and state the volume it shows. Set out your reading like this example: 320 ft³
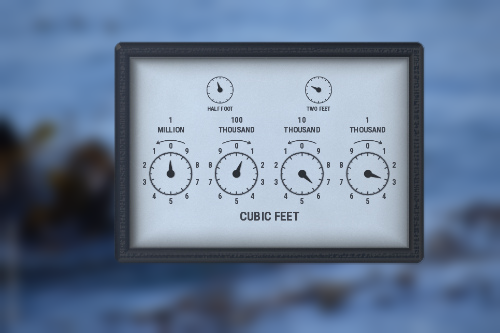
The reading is 6300 ft³
